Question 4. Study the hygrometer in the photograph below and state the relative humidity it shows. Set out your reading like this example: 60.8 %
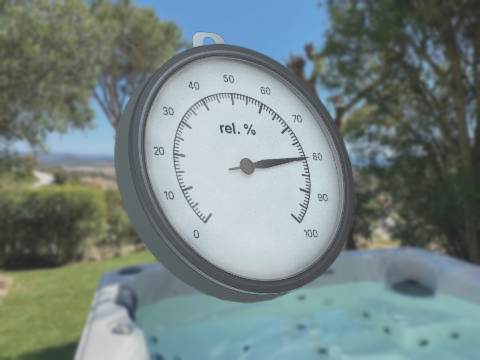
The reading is 80 %
